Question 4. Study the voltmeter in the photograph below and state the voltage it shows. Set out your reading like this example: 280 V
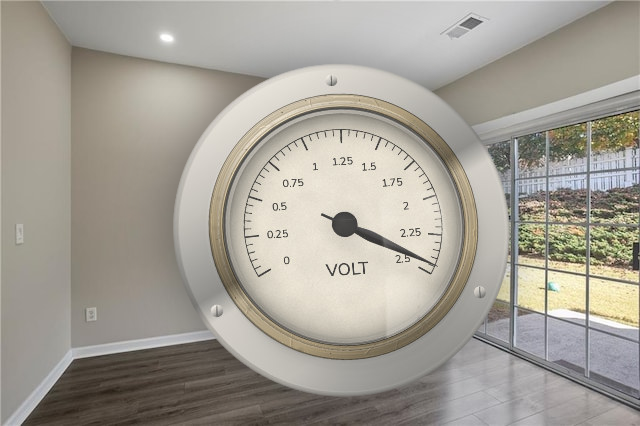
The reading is 2.45 V
